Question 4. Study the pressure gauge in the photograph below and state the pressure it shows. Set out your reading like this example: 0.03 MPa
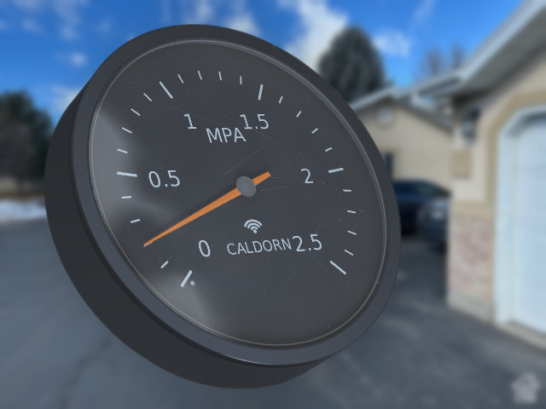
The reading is 0.2 MPa
